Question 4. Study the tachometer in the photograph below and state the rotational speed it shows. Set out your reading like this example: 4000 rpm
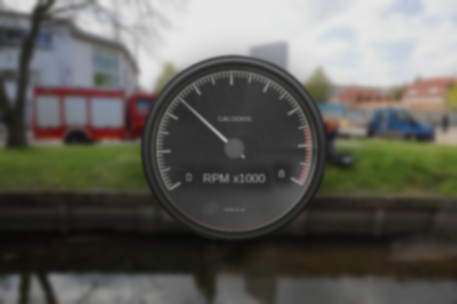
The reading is 2500 rpm
